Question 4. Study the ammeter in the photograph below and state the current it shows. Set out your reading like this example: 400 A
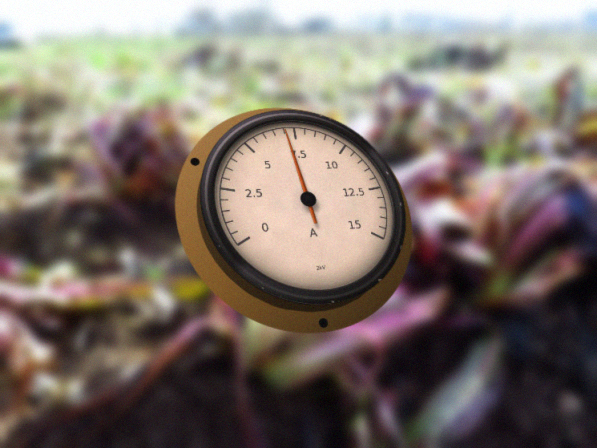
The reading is 7 A
